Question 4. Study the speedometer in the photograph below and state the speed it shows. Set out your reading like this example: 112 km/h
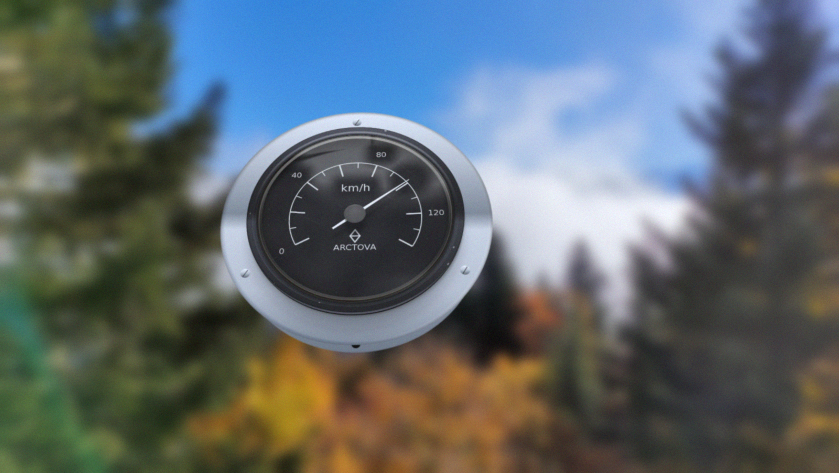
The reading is 100 km/h
